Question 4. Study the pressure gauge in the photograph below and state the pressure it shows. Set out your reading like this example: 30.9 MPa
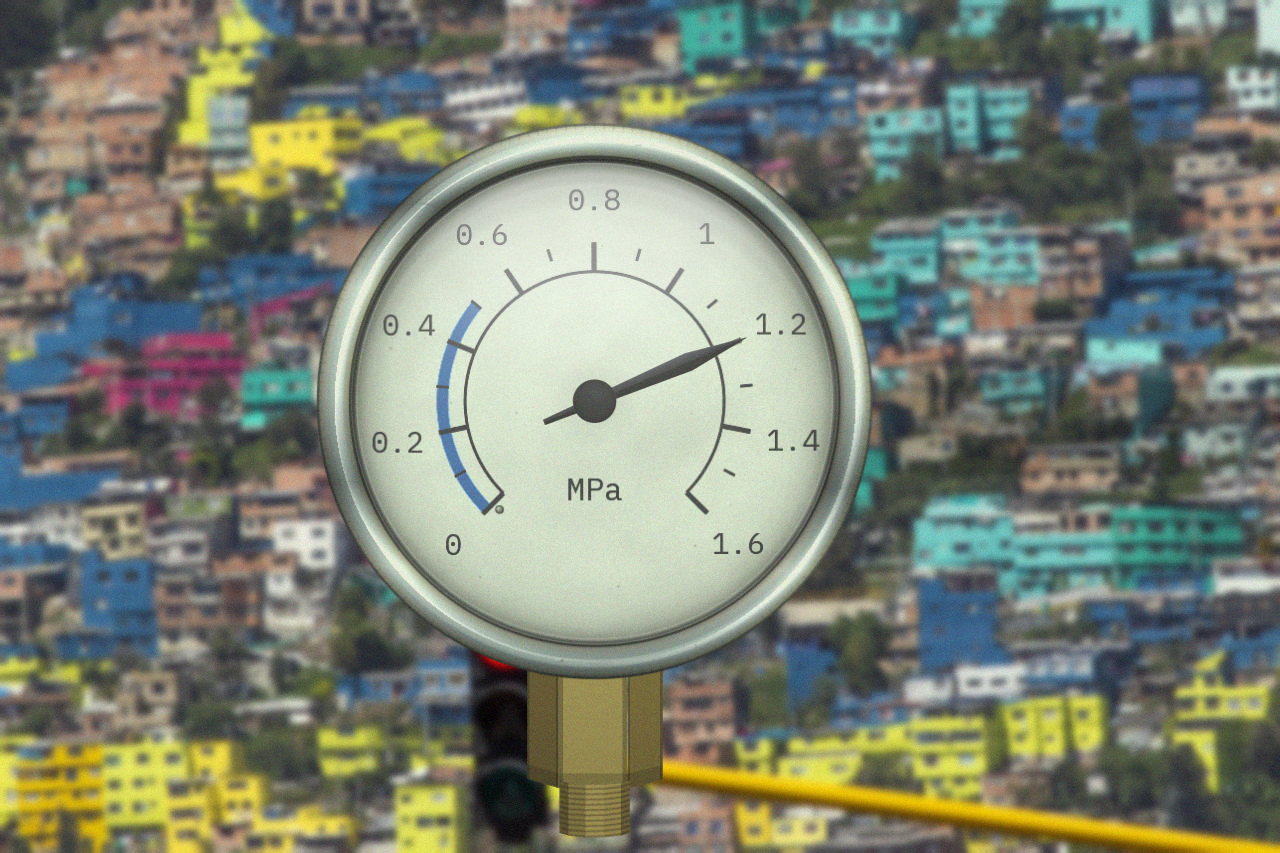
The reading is 1.2 MPa
